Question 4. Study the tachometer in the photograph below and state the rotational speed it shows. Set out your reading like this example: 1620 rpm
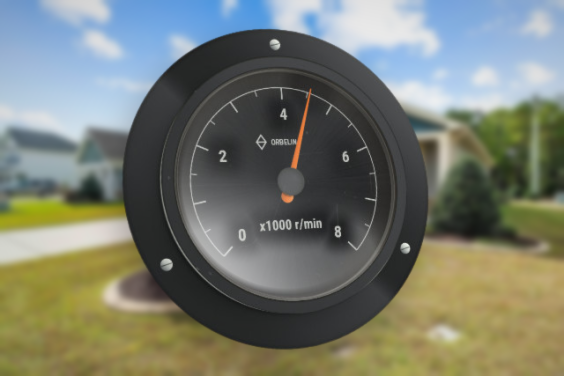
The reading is 4500 rpm
